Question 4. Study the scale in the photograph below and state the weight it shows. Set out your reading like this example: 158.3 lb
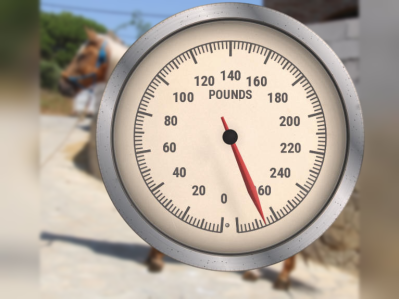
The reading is 266 lb
